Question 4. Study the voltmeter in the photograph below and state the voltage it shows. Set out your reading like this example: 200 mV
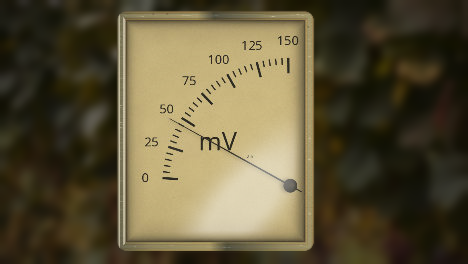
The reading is 45 mV
